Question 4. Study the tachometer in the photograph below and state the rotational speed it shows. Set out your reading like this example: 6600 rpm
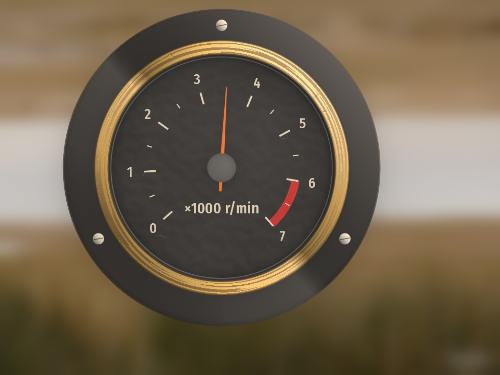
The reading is 3500 rpm
